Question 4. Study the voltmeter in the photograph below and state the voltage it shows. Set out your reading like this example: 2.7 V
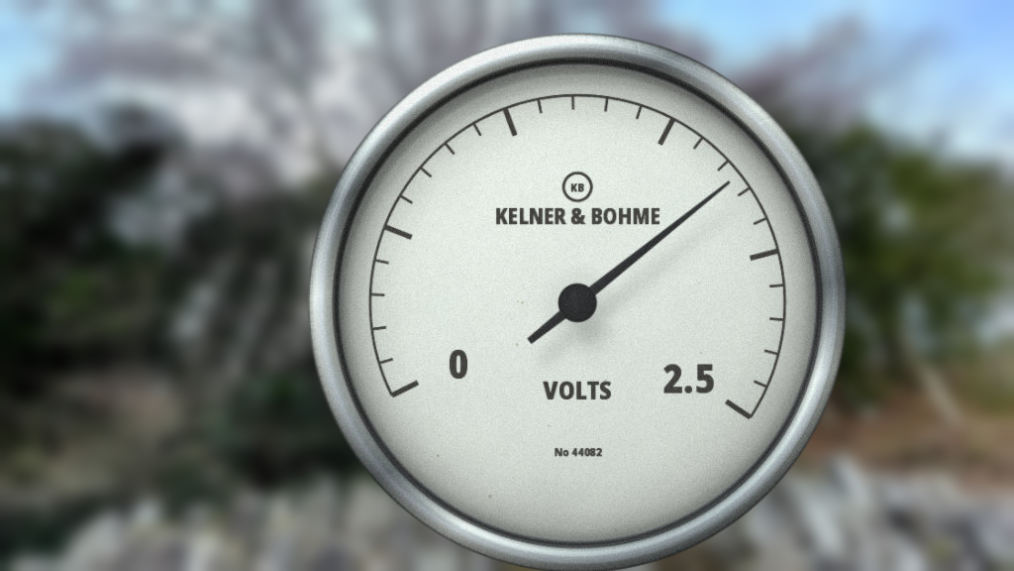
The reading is 1.75 V
